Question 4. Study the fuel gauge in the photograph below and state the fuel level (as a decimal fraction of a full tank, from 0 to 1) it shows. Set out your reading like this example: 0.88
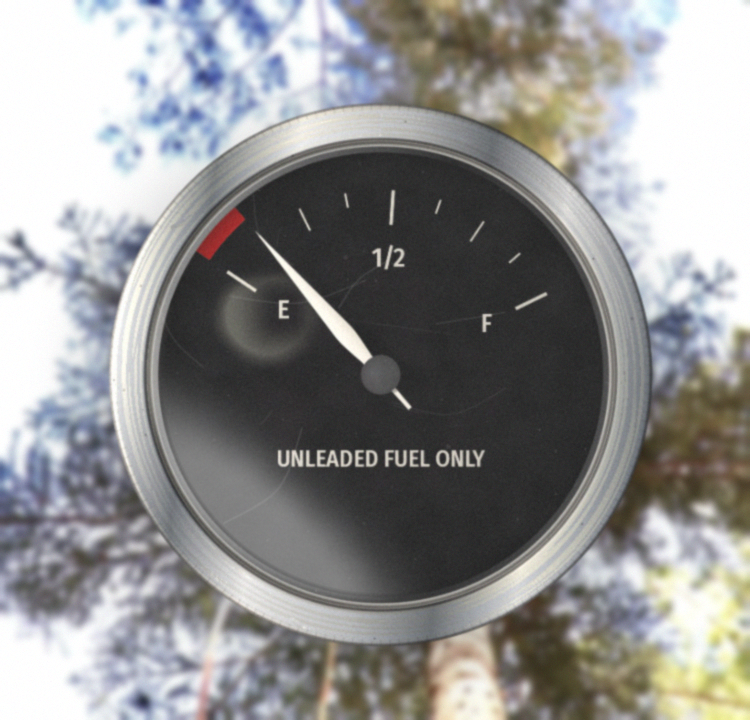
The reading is 0.125
